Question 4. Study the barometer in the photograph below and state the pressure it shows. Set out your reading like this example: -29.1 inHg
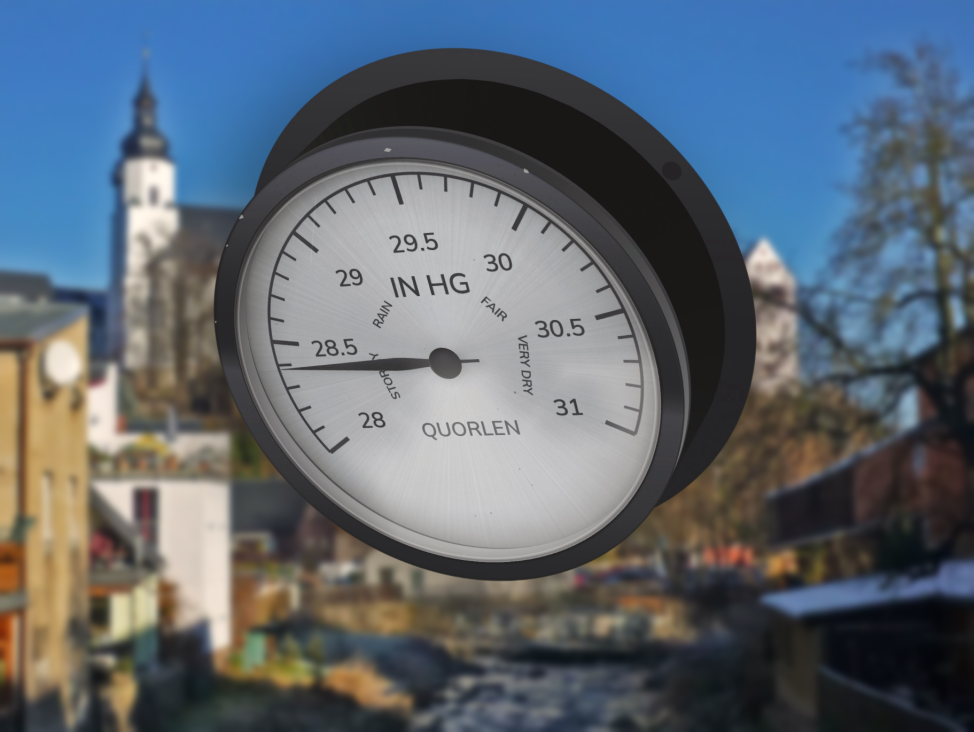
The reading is 28.4 inHg
